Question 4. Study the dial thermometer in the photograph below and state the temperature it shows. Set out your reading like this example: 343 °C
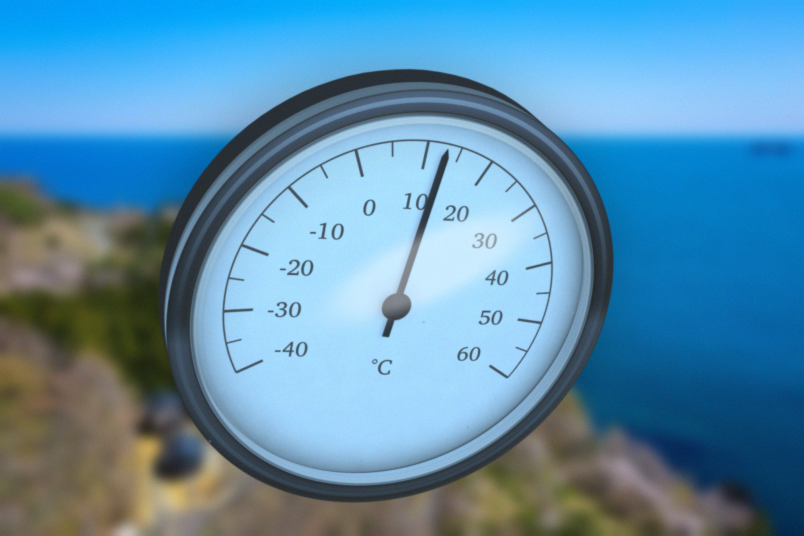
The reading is 12.5 °C
